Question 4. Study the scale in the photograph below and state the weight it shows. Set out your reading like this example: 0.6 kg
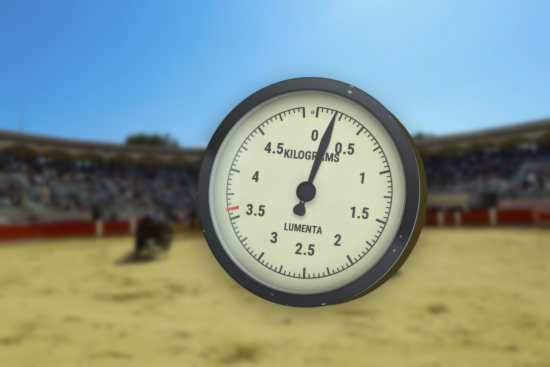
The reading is 0.2 kg
